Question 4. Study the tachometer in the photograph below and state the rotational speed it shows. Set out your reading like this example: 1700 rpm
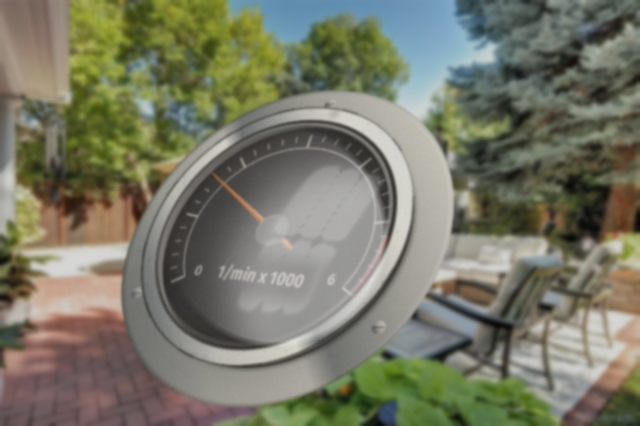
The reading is 1600 rpm
